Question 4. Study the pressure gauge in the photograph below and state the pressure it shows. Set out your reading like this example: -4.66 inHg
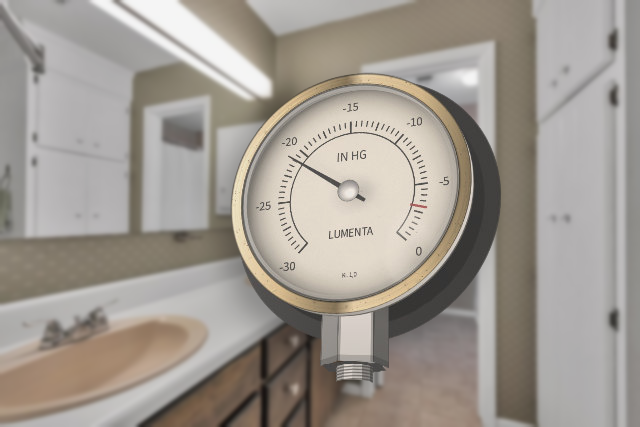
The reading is -21 inHg
